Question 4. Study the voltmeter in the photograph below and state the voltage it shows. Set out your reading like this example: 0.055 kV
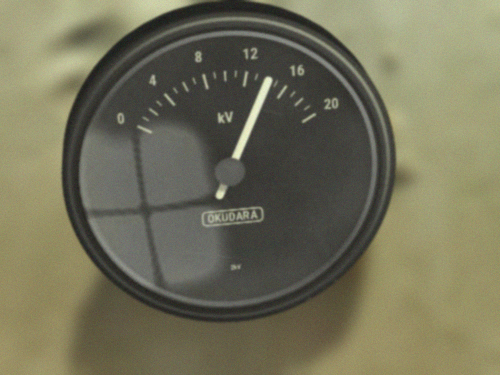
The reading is 14 kV
